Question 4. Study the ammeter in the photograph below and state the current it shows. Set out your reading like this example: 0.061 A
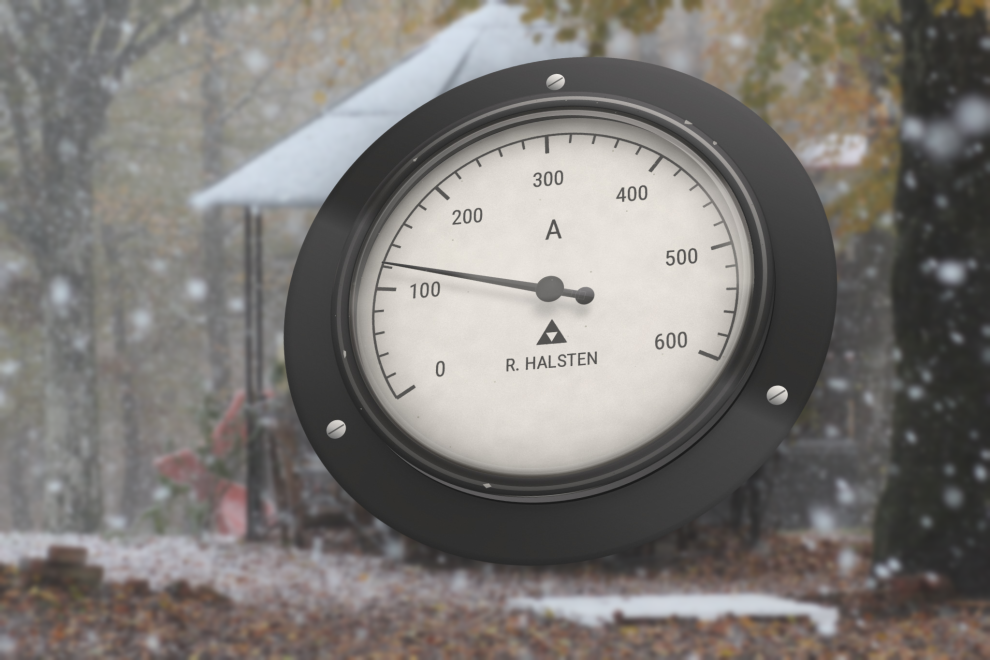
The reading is 120 A
